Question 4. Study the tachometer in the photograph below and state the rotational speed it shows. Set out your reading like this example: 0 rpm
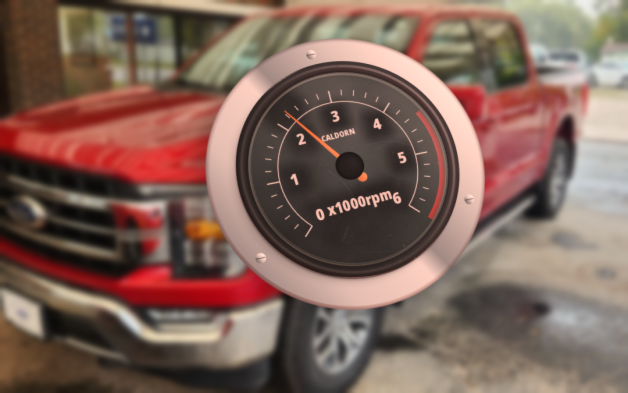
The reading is 2200 rpm
